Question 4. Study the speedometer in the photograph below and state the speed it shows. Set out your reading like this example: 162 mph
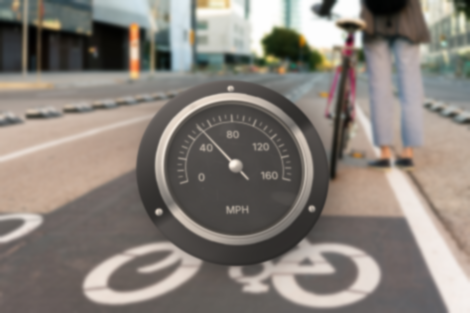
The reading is 50 mph
